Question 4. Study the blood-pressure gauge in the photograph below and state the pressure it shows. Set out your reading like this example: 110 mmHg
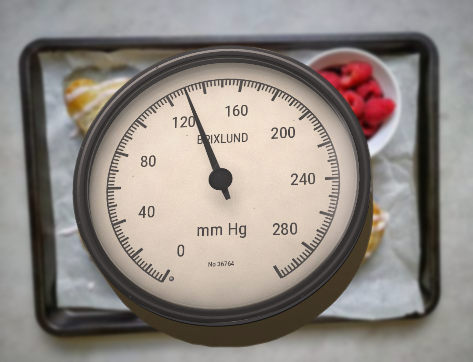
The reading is 130 mmHg
